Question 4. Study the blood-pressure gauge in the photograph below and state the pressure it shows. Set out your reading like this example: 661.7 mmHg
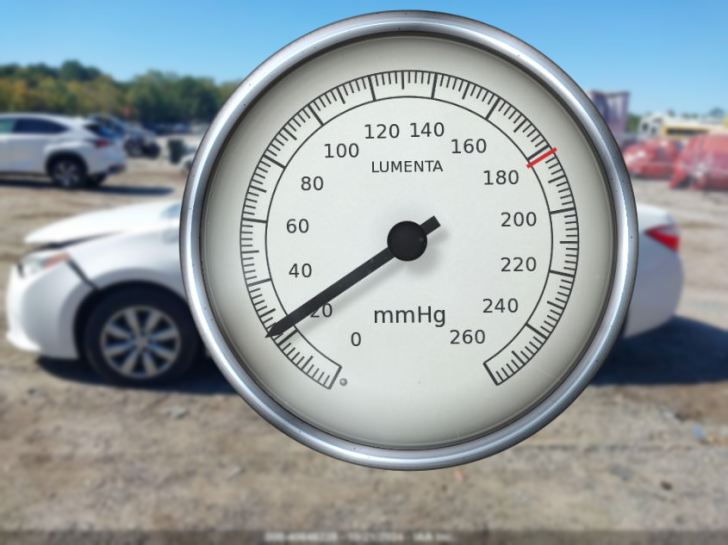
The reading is 24 mmHg
